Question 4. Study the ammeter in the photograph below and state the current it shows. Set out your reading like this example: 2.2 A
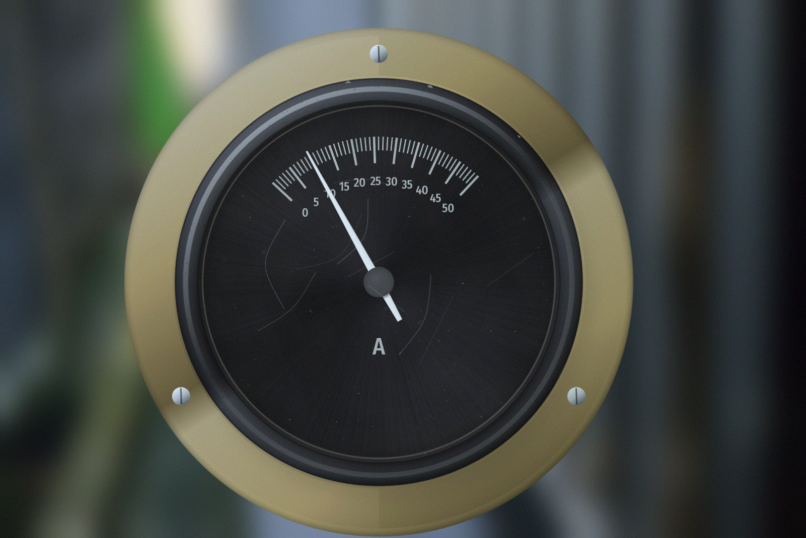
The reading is 10 A
